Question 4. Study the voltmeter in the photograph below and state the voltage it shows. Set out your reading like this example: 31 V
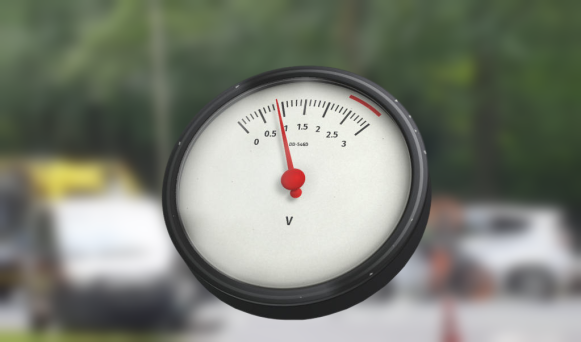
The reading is 0.9 V
